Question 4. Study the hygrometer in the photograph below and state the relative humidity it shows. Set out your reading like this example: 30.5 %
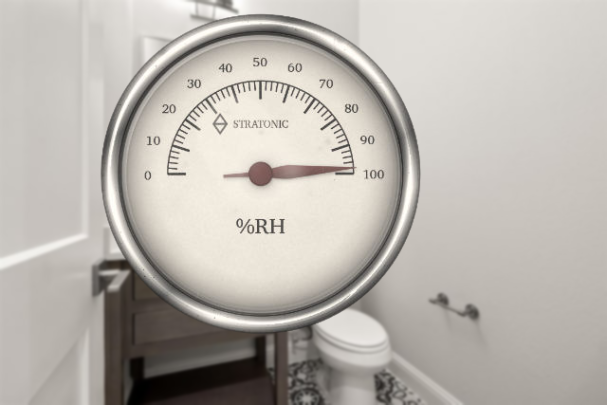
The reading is 98 %
